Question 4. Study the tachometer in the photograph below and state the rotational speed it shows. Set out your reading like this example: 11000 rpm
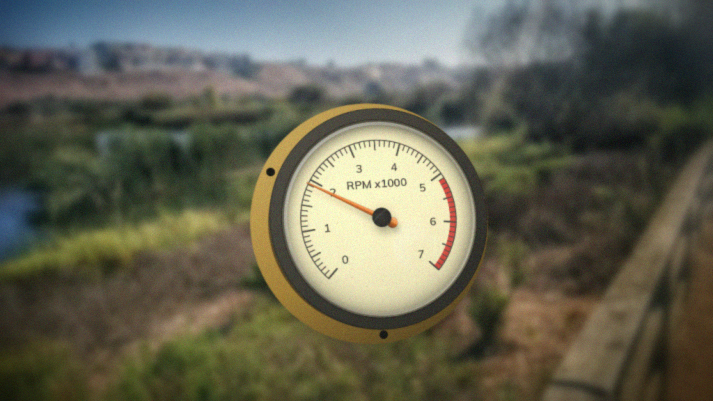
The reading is 1900 rpm
